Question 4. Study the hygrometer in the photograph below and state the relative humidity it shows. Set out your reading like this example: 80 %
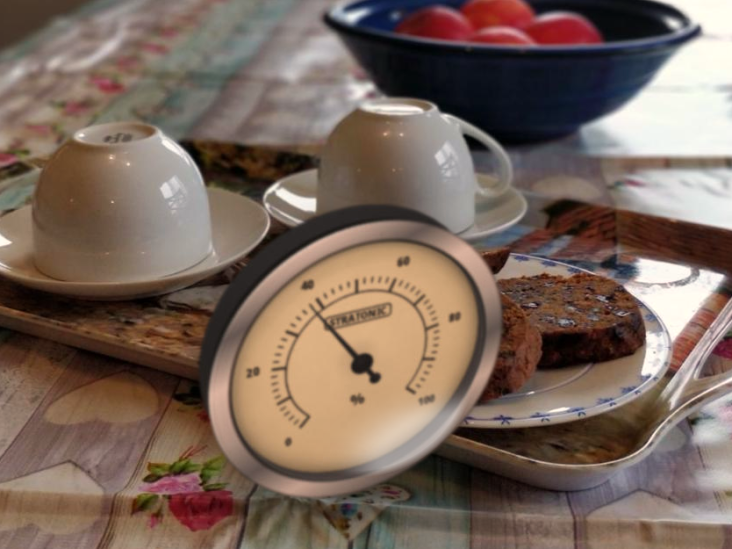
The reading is 38 %
